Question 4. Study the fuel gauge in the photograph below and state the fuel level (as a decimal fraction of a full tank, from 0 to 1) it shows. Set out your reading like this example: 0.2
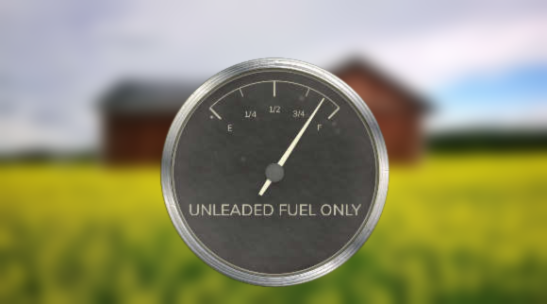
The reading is 0.875
